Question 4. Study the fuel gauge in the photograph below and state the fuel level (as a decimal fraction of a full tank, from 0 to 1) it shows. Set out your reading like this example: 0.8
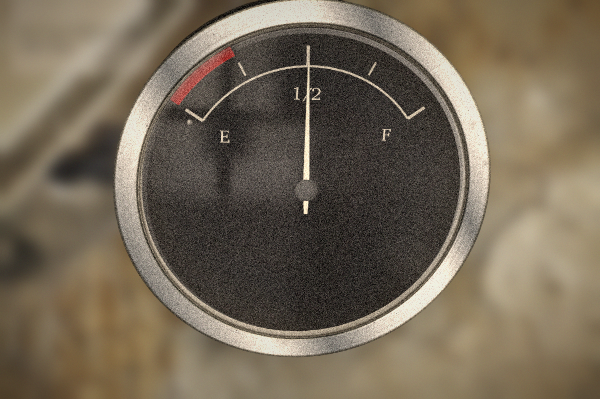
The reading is 0.5
